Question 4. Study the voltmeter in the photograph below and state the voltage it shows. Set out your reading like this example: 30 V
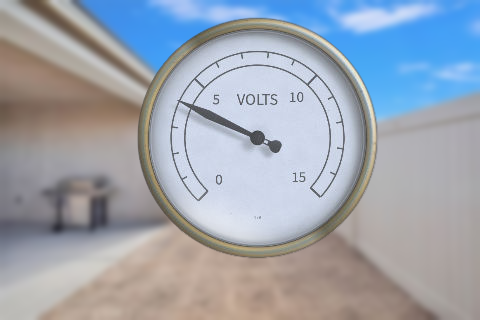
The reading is 4 V
